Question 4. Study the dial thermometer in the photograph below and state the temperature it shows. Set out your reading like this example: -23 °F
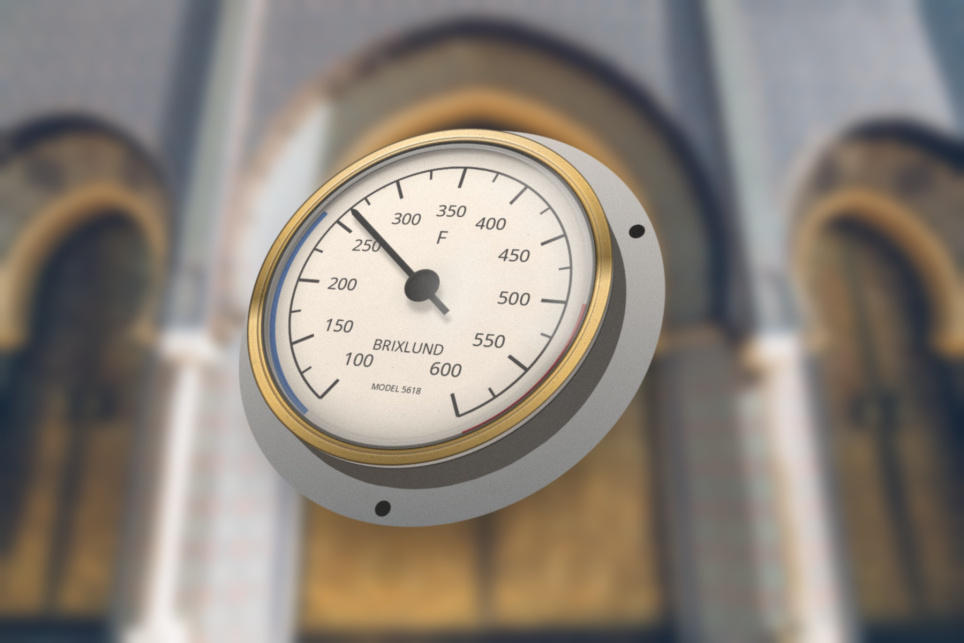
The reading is 262.5 °F
